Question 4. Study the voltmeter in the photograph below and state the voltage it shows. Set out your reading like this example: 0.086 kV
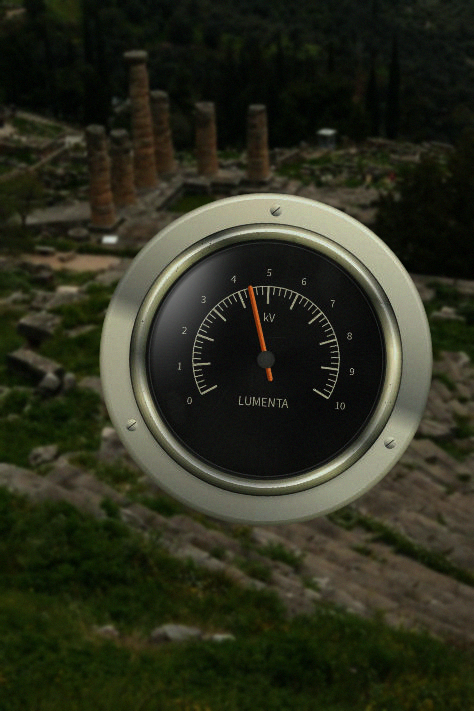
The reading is 4.4 kV
